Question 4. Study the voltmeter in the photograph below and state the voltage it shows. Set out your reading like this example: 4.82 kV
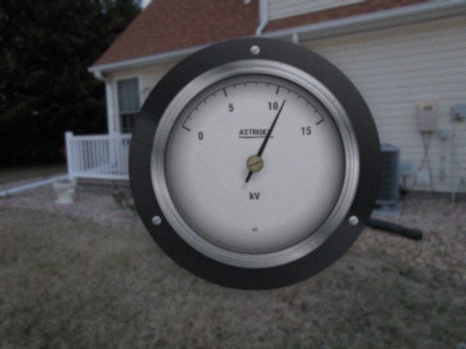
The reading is 11 kV
